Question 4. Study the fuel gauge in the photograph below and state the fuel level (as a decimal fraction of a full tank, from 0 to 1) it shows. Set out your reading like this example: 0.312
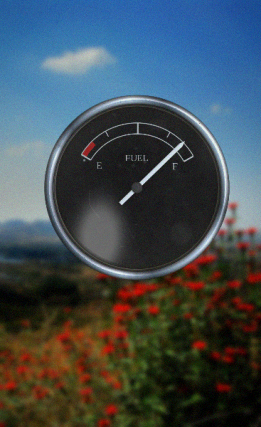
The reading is 0.875
